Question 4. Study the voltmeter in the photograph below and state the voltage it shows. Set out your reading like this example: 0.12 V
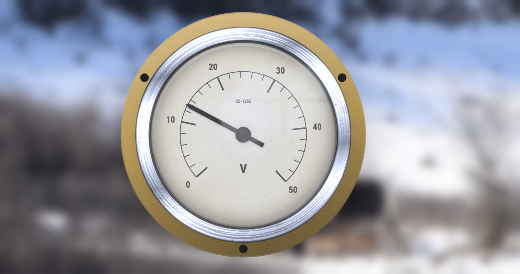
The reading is 13 V
